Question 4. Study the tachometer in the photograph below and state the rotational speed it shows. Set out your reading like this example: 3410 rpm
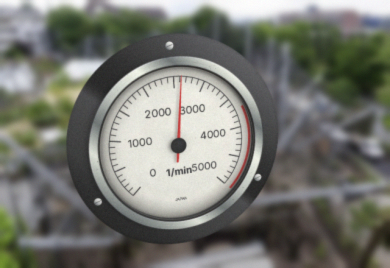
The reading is 2600 rpm
